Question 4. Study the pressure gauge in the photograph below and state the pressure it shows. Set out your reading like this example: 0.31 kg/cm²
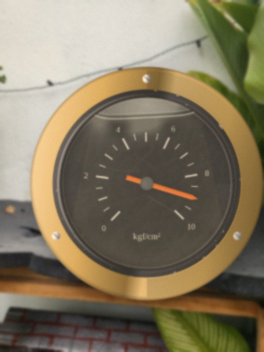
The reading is 9 kg/cm²
